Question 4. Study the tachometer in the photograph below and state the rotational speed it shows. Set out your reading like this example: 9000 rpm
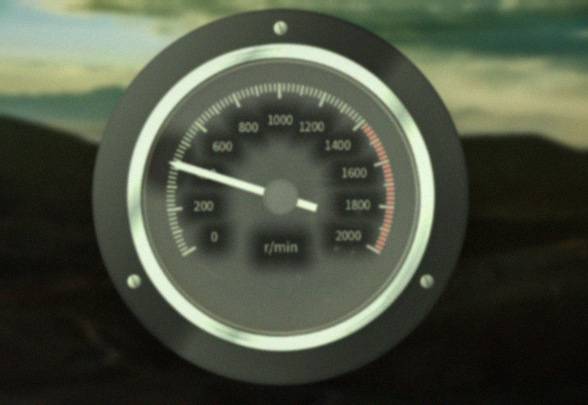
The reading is 400 rpm
